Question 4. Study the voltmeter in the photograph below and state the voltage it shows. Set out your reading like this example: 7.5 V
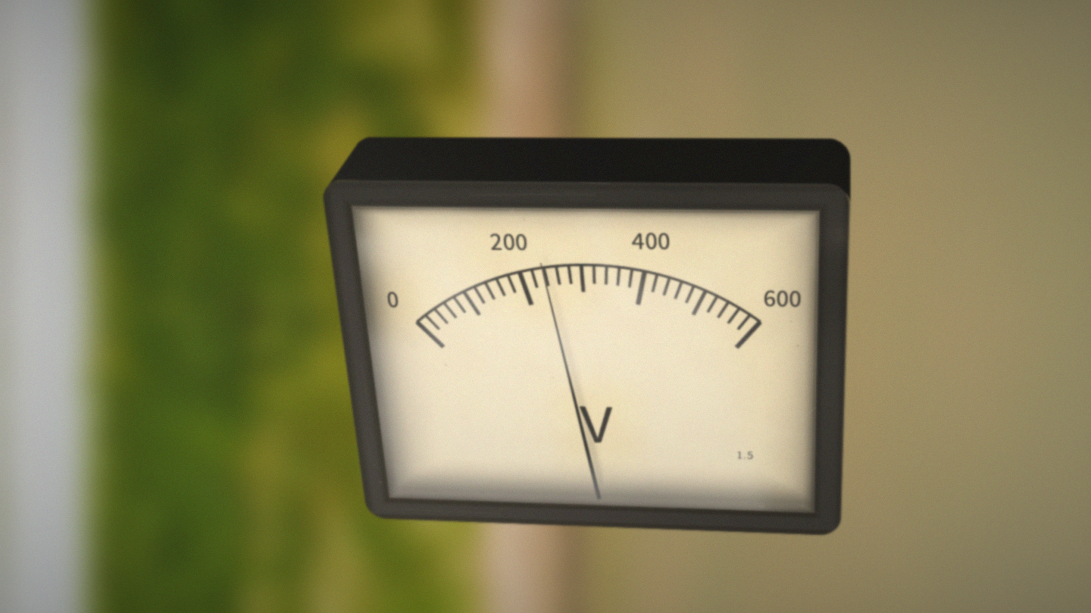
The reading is 240 V
